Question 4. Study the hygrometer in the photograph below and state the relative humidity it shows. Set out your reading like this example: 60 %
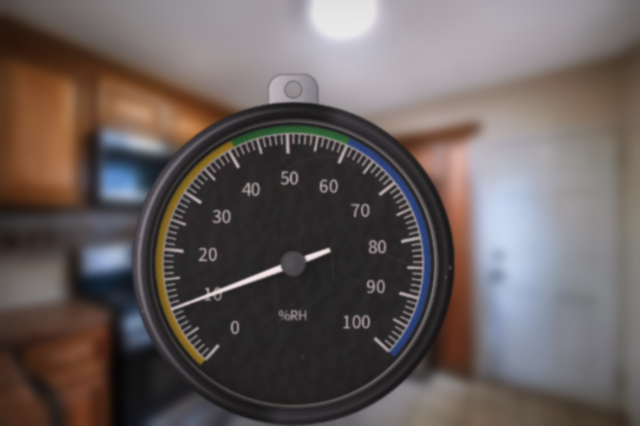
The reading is 10 %
